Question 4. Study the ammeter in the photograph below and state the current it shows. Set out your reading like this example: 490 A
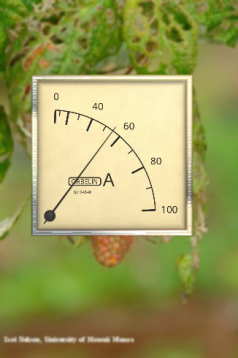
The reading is 55 A
